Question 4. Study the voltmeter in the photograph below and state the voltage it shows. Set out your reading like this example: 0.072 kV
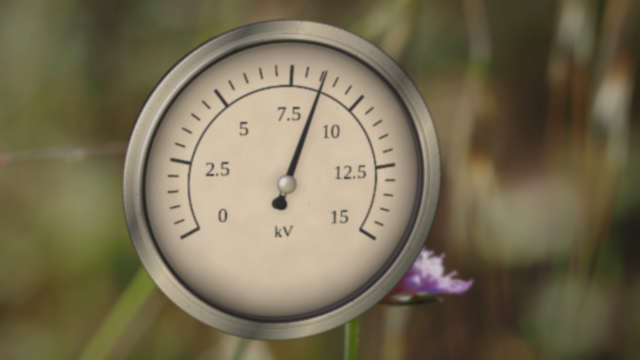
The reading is 8.5 kV
